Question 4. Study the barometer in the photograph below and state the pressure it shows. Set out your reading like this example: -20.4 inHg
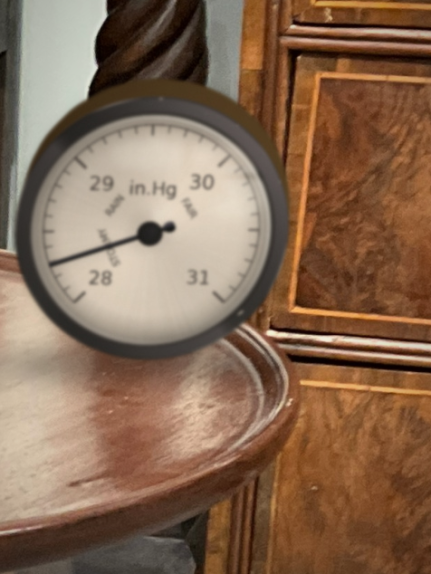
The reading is 28.3 inHg
